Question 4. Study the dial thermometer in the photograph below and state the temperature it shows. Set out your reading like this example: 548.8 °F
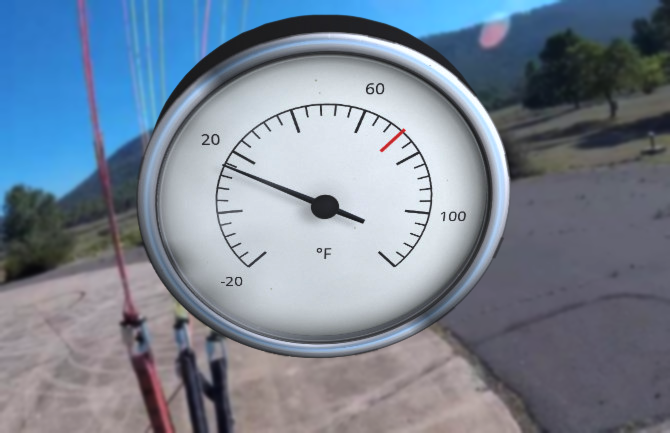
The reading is 16 °F
